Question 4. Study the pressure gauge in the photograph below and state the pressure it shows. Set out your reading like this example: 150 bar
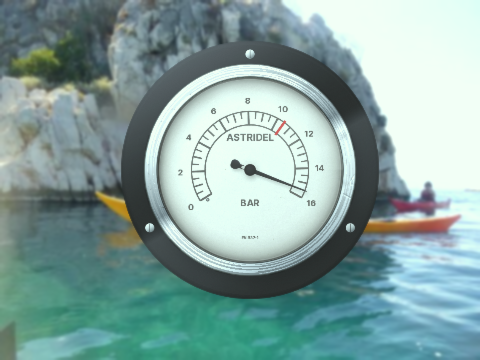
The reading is 15.5 bar
